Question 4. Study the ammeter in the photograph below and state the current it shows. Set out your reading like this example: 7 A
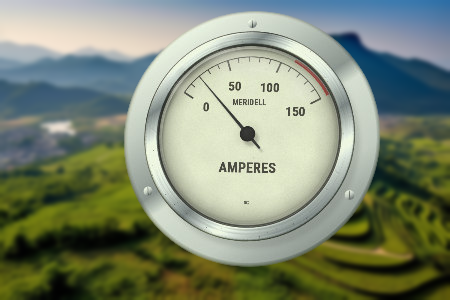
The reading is 20 A
